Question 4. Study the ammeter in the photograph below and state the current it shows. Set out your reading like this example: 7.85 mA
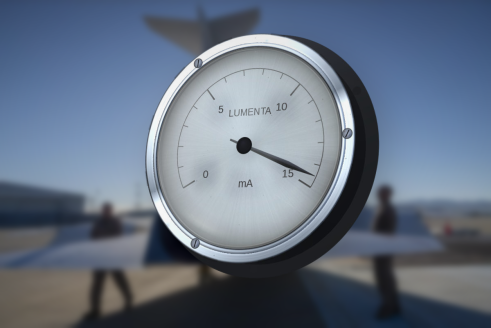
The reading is 14.5 mA
